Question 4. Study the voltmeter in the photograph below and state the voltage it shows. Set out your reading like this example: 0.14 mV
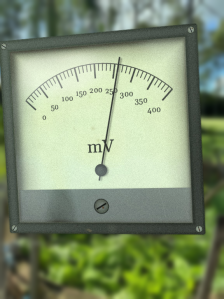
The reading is 260 mV
